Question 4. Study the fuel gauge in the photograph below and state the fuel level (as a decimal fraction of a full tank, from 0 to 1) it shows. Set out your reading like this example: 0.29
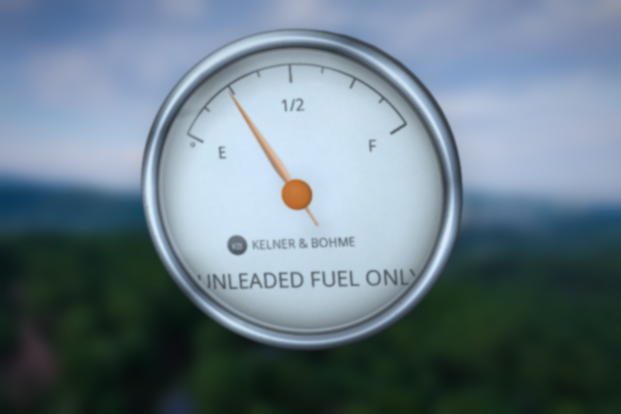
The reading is 0.25
